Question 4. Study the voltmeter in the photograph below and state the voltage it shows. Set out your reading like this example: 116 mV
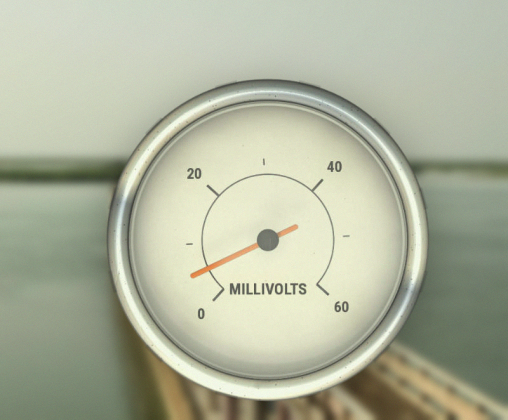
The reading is 5 mV
